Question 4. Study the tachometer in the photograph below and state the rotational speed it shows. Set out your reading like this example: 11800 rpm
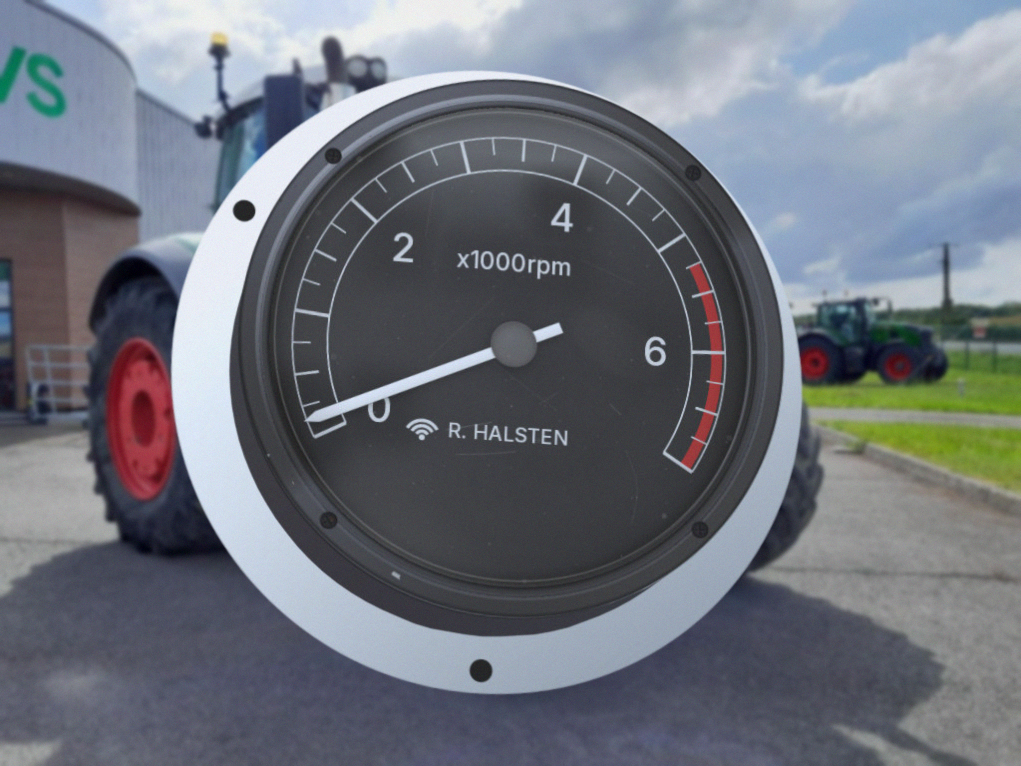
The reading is 125 rpm
